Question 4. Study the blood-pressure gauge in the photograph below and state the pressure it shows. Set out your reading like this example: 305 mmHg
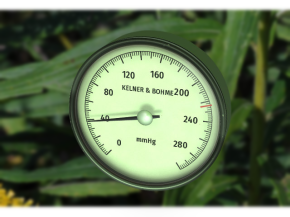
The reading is 40 mmHg
